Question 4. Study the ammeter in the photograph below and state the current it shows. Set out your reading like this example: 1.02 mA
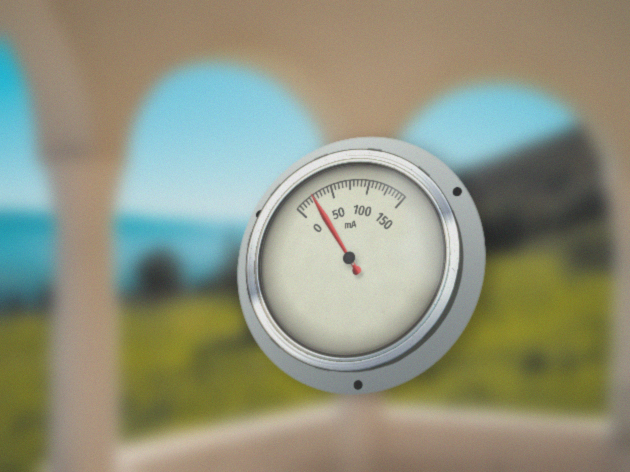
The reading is 25 mA
